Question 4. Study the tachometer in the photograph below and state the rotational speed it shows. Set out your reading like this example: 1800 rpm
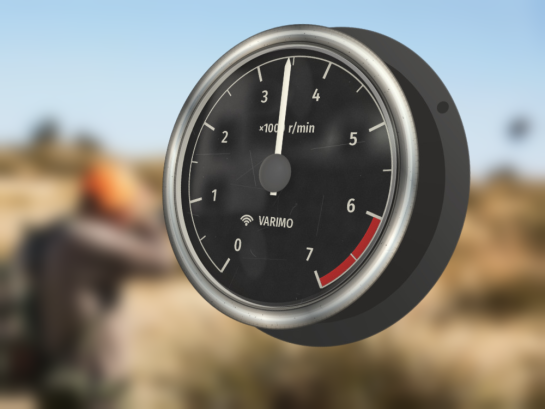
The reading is 3500 rpm
